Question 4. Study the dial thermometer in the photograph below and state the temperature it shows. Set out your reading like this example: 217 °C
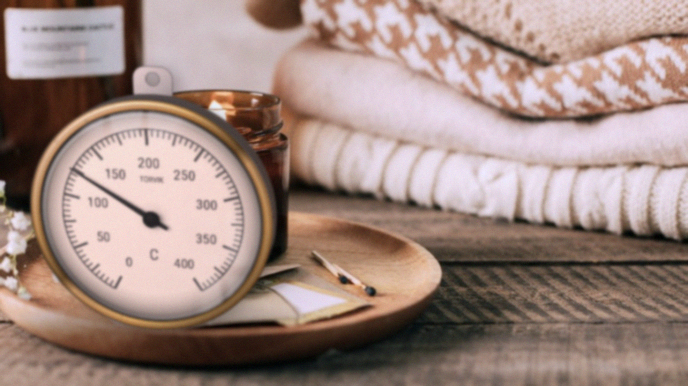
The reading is 125 °C
